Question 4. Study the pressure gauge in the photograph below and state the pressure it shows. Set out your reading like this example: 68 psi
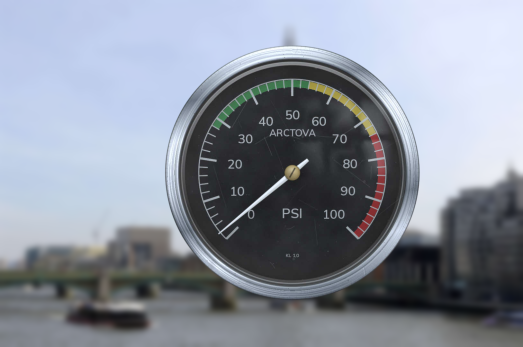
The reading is 2 psi
